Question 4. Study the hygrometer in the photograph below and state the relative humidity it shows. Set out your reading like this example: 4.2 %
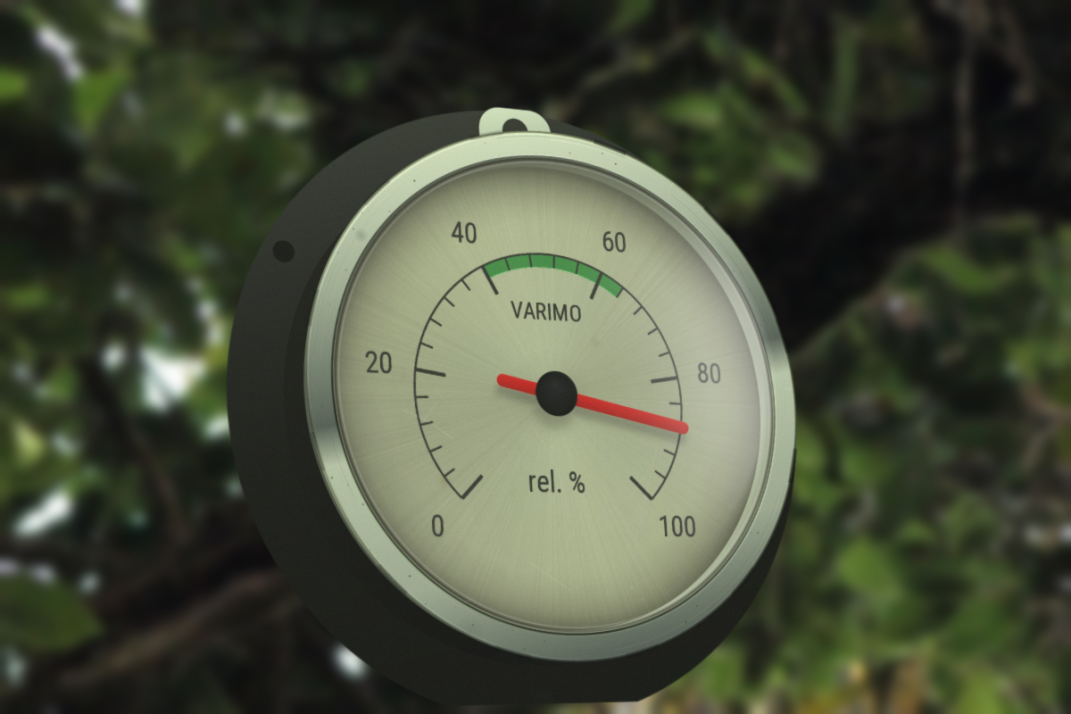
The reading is 88 %
